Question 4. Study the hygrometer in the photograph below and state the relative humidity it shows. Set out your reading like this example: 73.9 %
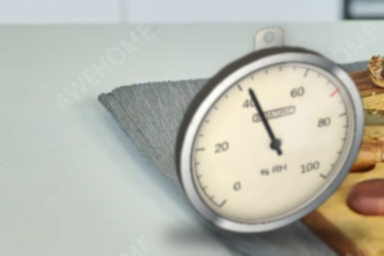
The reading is 42 %
